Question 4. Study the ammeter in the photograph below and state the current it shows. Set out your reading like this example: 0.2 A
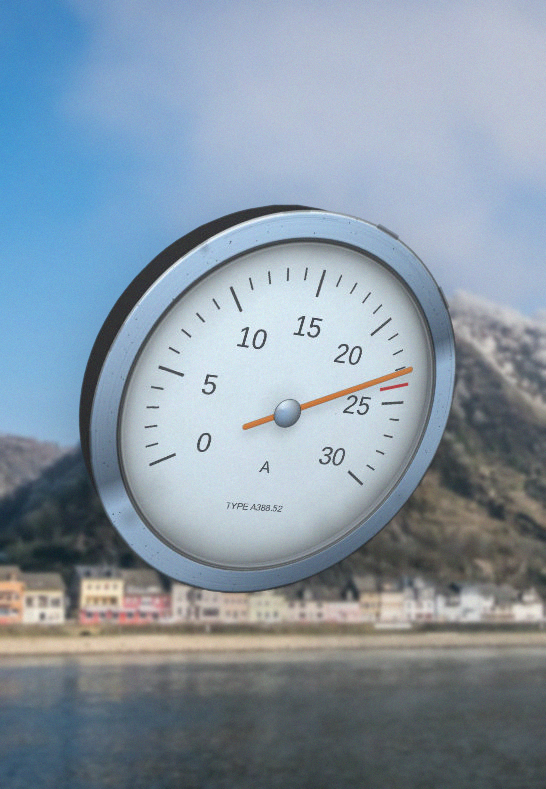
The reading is 23 A
